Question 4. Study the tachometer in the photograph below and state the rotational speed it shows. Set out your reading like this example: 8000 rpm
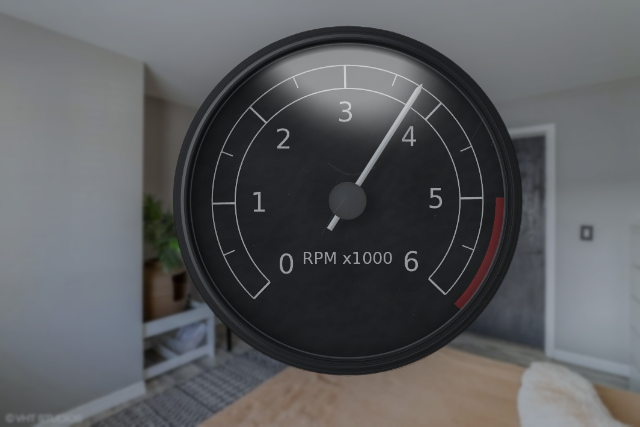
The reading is 3750 rpm
